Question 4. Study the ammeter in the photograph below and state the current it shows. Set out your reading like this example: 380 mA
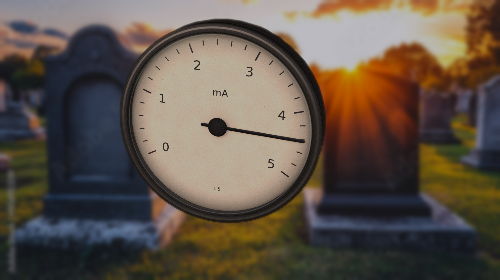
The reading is 4.4 mA
